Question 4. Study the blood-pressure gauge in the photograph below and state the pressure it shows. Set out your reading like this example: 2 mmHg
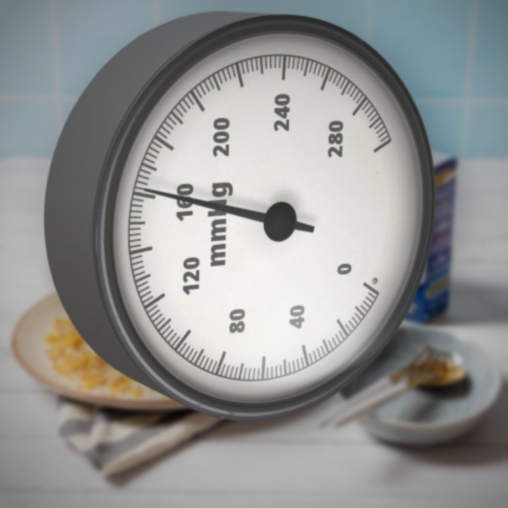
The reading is 162 mmHg
